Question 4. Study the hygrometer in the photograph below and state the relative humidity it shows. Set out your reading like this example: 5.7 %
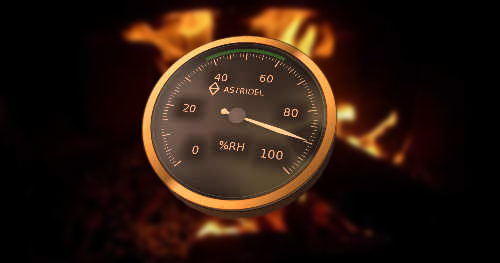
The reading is 90 %
